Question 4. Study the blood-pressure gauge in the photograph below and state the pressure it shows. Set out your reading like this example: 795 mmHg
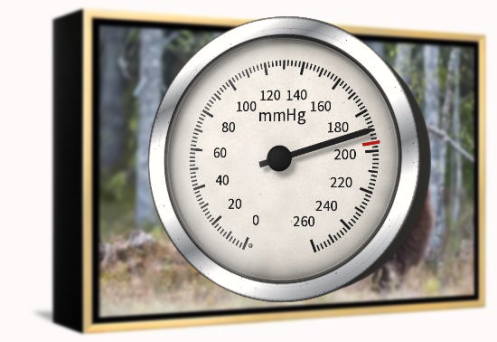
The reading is 190 mmHg
